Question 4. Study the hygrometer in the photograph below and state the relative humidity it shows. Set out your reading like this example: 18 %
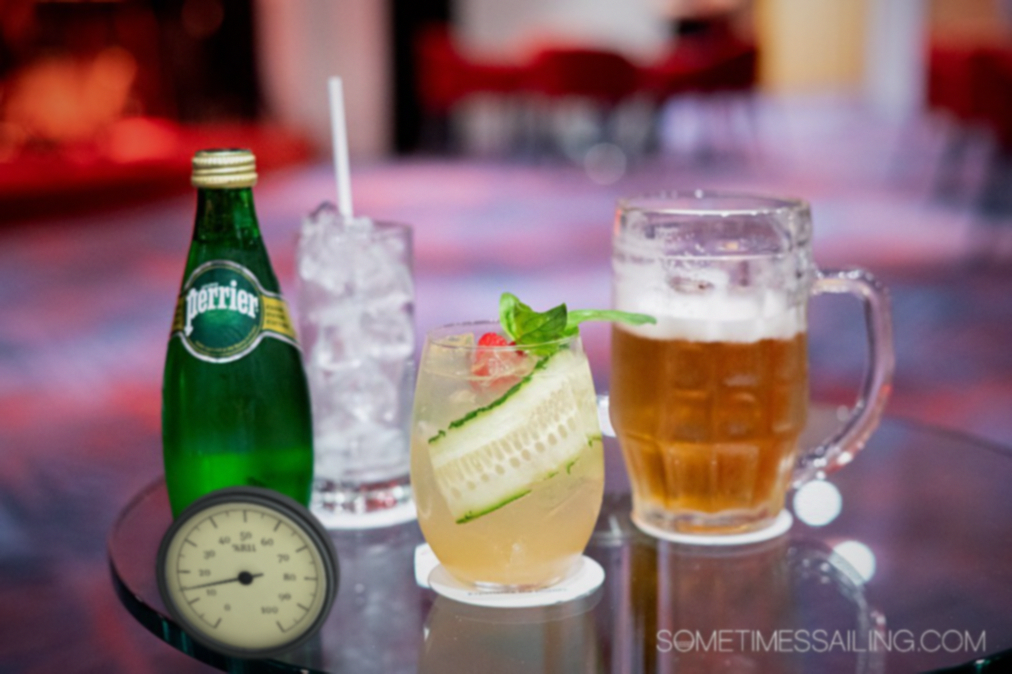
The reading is 15 %
